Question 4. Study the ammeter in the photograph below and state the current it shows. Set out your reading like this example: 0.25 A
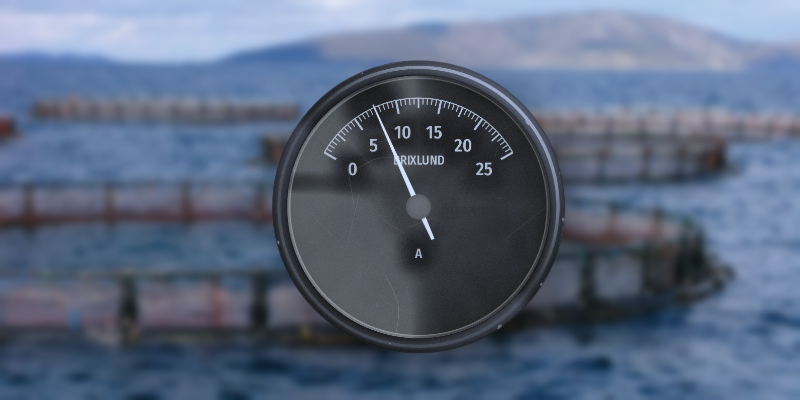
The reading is 7.5 A
